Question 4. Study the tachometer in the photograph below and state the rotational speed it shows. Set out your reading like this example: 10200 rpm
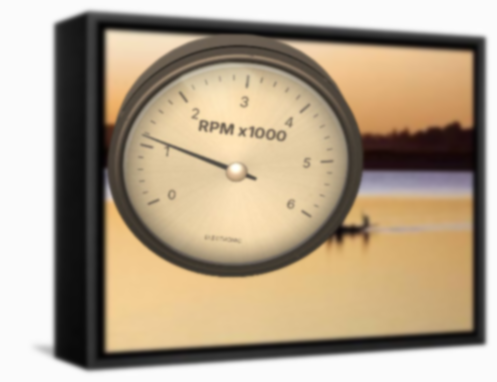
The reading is 1200 rpm
